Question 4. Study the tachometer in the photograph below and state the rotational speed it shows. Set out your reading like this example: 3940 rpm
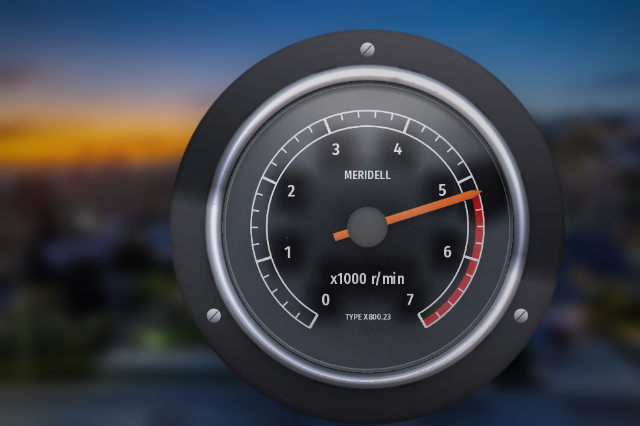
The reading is 5200 rpm
